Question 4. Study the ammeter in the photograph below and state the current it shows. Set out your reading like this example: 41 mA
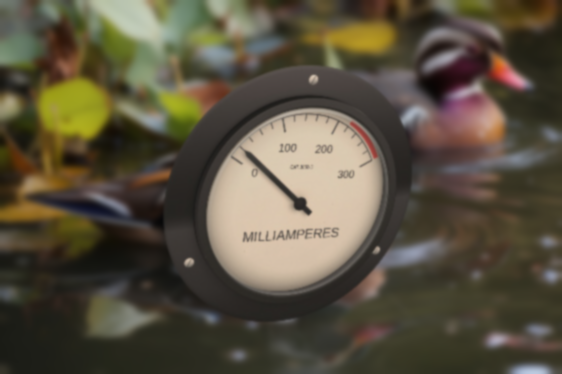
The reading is 20 mA
